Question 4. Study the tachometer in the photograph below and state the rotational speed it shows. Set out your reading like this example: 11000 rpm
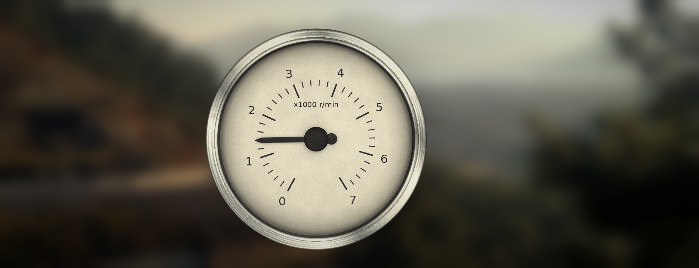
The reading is 1400 rpm
